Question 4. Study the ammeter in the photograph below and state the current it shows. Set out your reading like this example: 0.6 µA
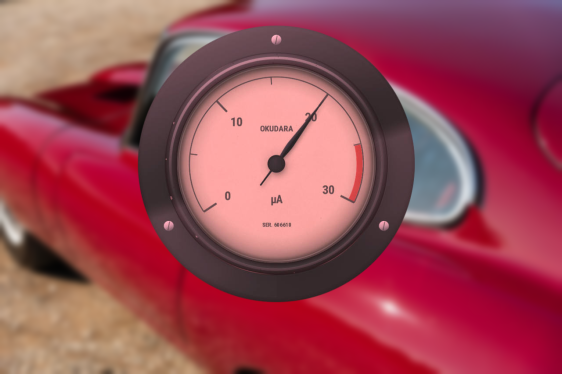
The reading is 20 µA
